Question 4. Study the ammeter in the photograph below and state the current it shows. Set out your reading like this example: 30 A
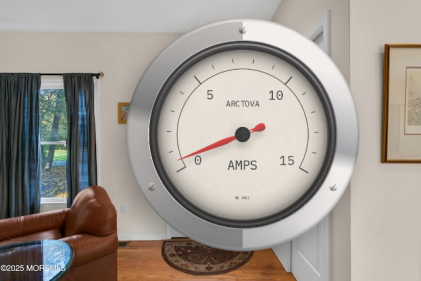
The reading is 0.5 A
